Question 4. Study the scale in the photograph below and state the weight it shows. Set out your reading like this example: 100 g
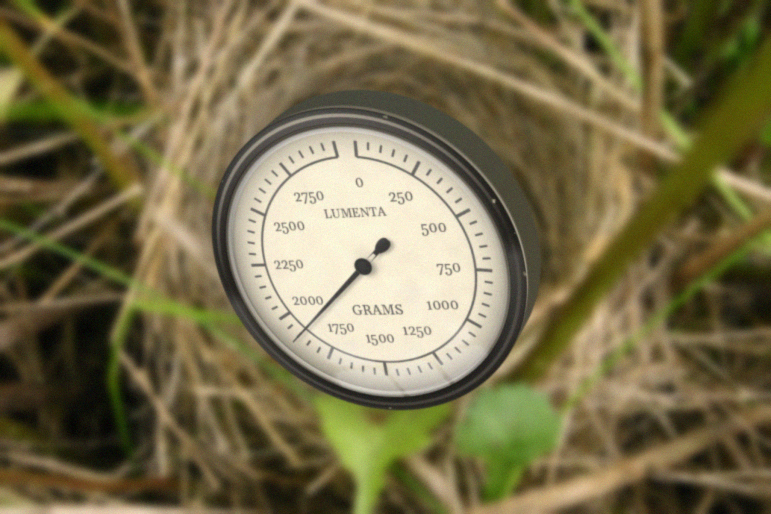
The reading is 1900 g
